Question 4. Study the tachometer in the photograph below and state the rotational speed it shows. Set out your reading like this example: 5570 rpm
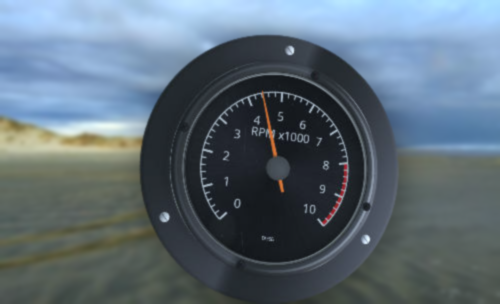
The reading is 4400 rpm
